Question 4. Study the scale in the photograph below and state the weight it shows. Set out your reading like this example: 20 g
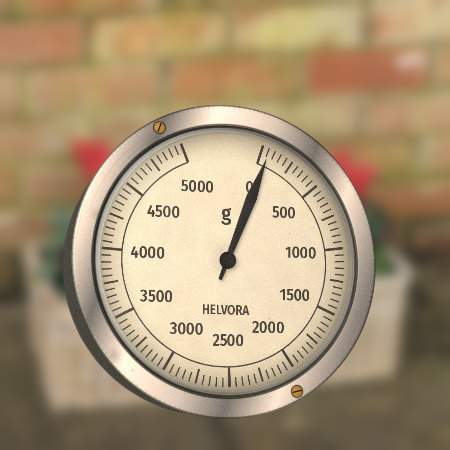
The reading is 50 g
